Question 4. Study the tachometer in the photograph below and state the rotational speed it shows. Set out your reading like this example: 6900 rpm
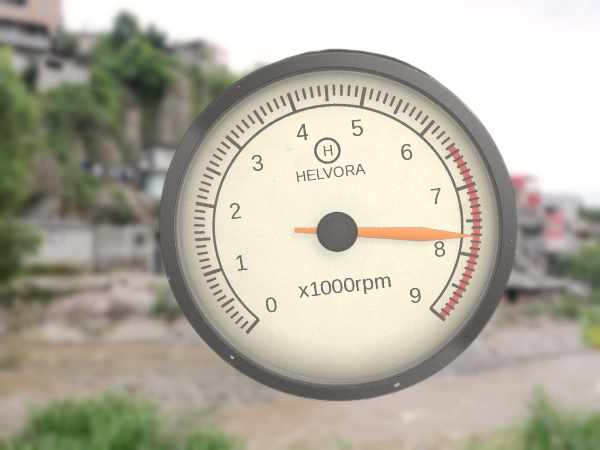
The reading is 7700 rpm
